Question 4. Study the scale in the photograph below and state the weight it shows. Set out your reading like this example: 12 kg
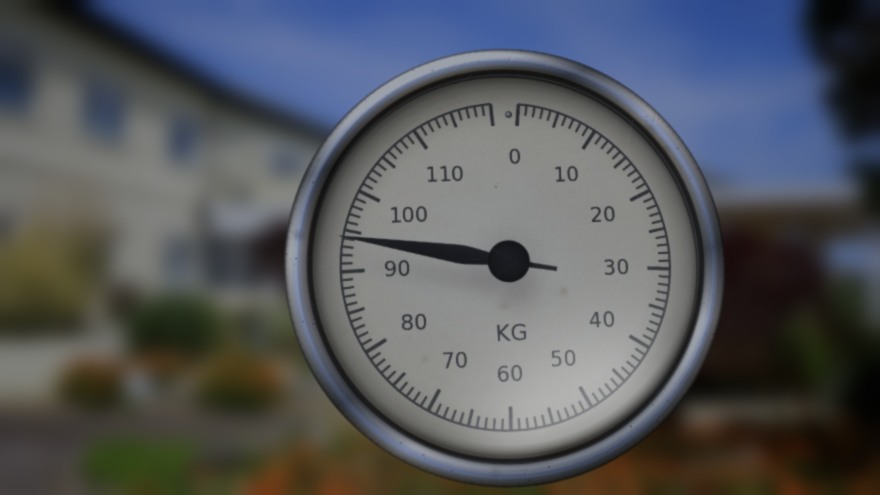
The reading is 94 kg
